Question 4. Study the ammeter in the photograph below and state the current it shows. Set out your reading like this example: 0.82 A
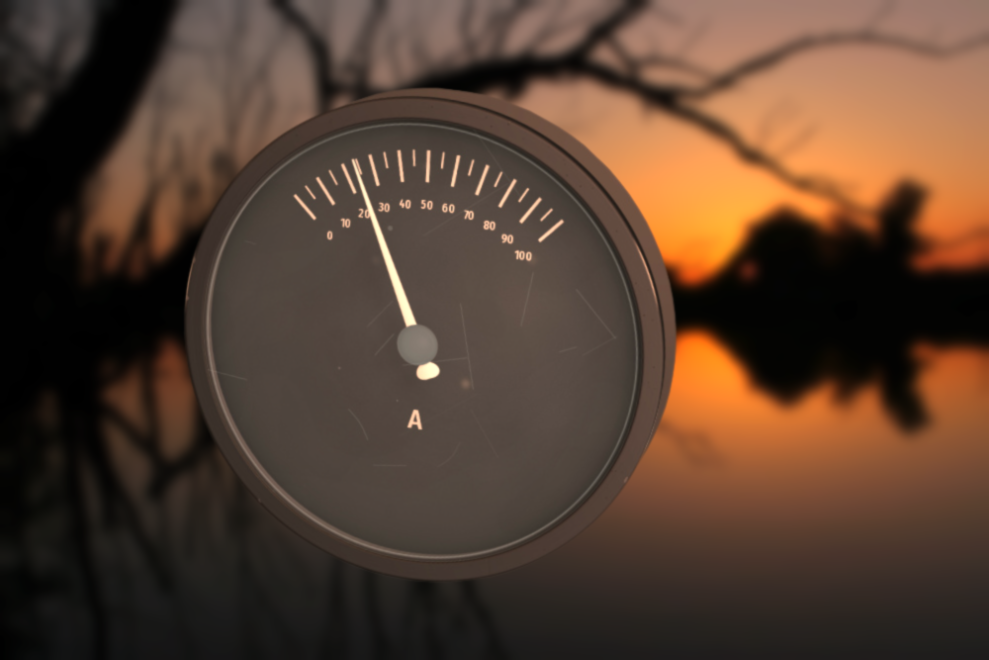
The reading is 25 A
